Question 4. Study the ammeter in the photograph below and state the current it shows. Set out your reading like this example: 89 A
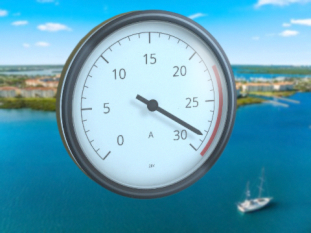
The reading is 28.5 A
